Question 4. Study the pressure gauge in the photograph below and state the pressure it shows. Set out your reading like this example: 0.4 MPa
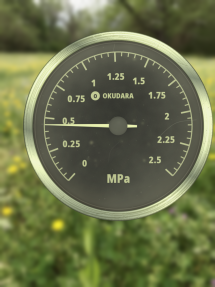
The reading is 0.45 MPa
